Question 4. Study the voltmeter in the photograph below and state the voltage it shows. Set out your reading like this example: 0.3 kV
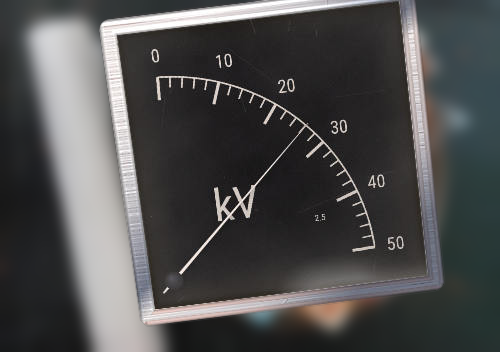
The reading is 26 kV
